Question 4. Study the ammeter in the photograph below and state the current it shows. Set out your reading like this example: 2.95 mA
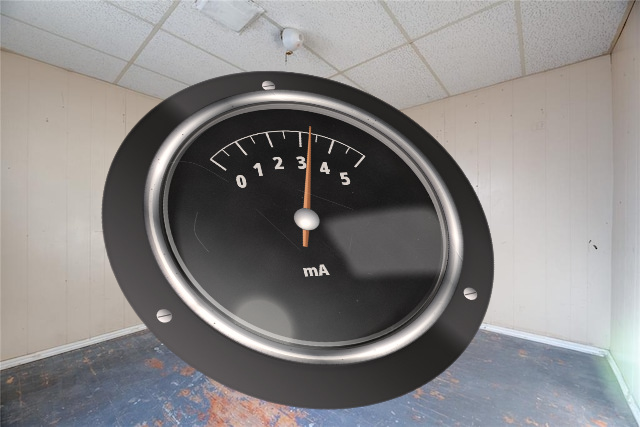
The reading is 3.25 mA
